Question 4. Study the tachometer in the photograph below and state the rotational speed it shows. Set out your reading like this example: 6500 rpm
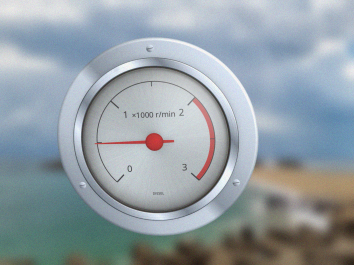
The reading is 500 rpm
